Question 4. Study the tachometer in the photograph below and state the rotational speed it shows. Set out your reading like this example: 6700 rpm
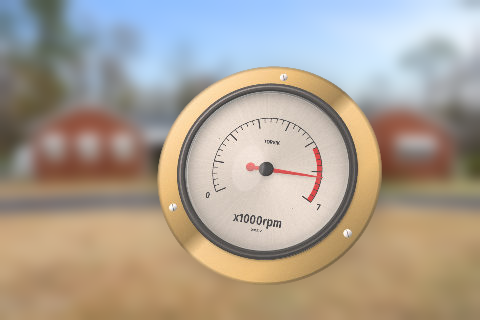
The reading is 6200 rpm
